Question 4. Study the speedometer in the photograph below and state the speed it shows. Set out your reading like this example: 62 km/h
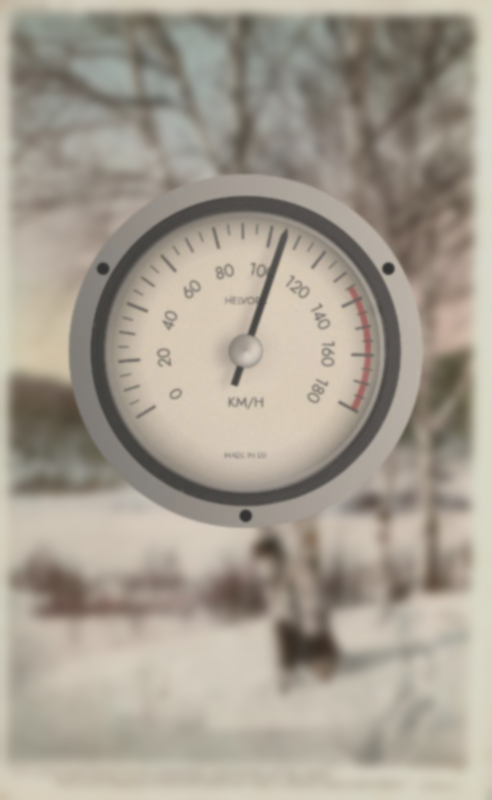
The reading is 105 km/h
